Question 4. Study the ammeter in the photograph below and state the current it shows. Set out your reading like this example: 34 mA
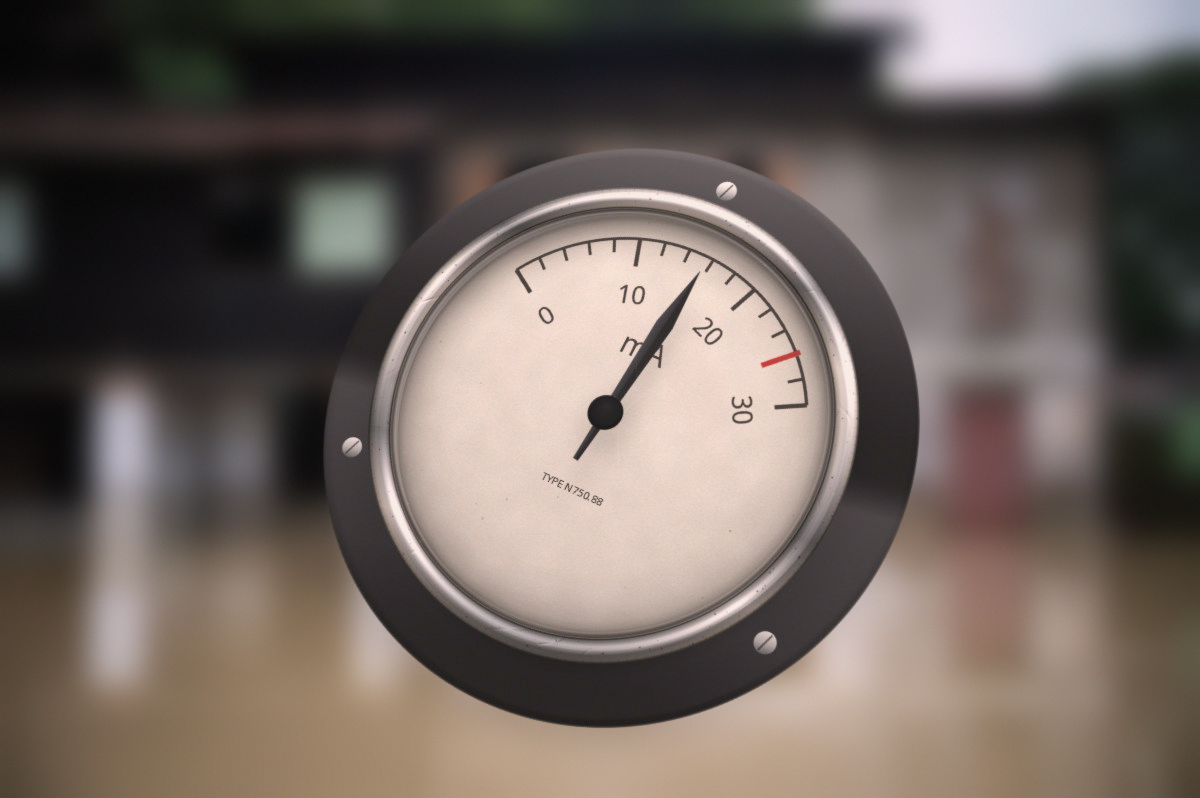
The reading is 16 mA
